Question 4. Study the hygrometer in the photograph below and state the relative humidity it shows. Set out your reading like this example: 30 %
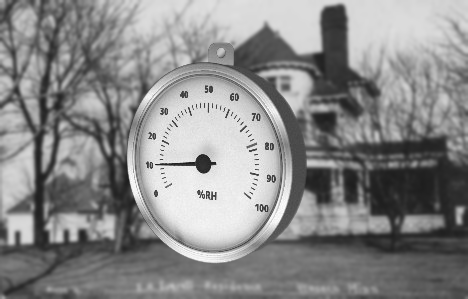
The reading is 10 %
